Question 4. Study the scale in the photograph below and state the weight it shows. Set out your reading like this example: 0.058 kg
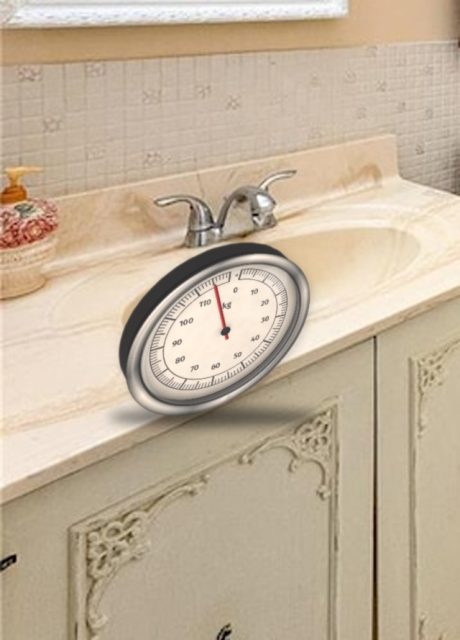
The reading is 115 kg
